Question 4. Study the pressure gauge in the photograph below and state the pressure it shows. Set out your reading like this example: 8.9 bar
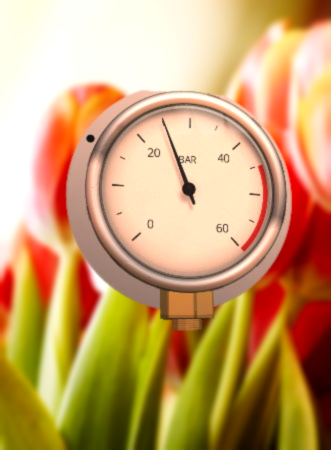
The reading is 25 bar
